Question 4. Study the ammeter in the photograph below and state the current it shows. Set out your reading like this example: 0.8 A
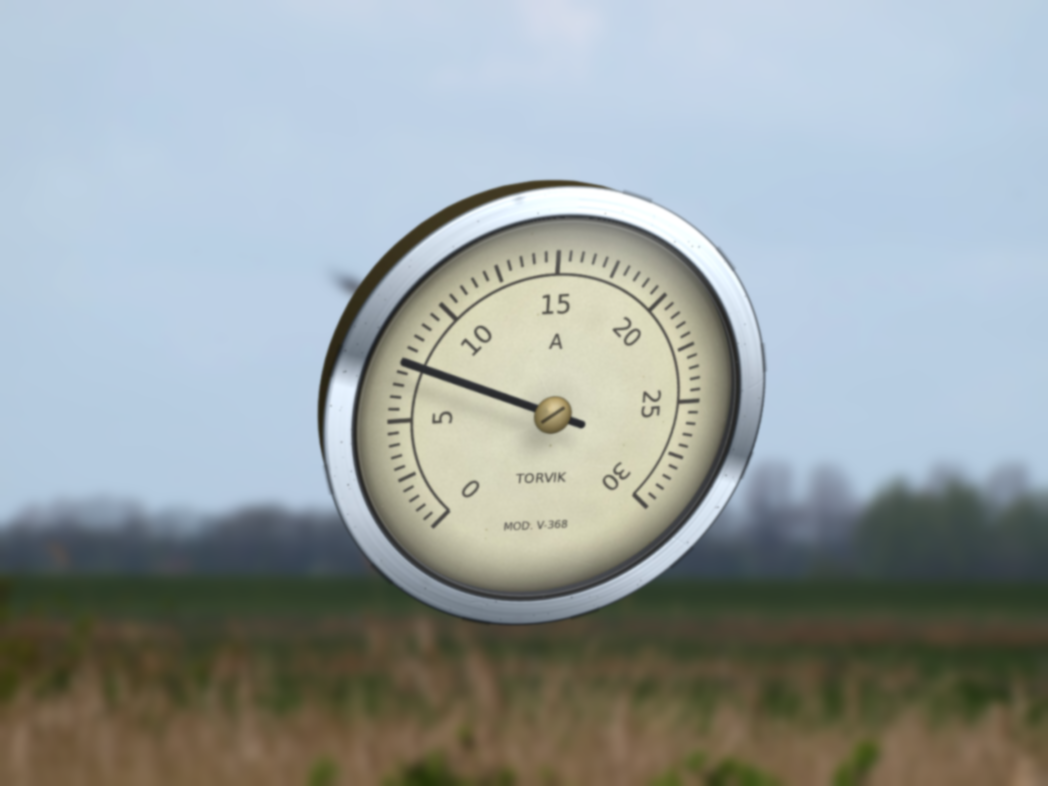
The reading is 7.5 A
